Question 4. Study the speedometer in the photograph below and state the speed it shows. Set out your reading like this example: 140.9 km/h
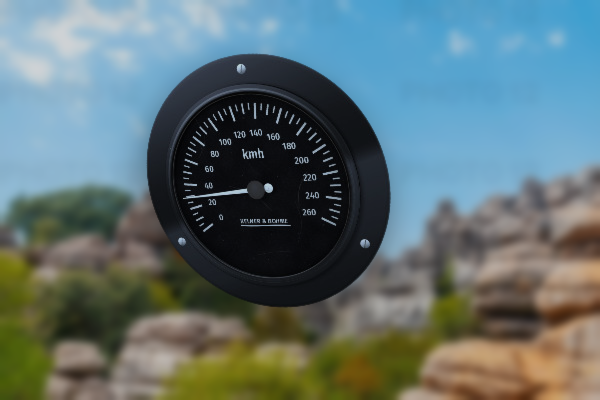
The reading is 30 km/h
